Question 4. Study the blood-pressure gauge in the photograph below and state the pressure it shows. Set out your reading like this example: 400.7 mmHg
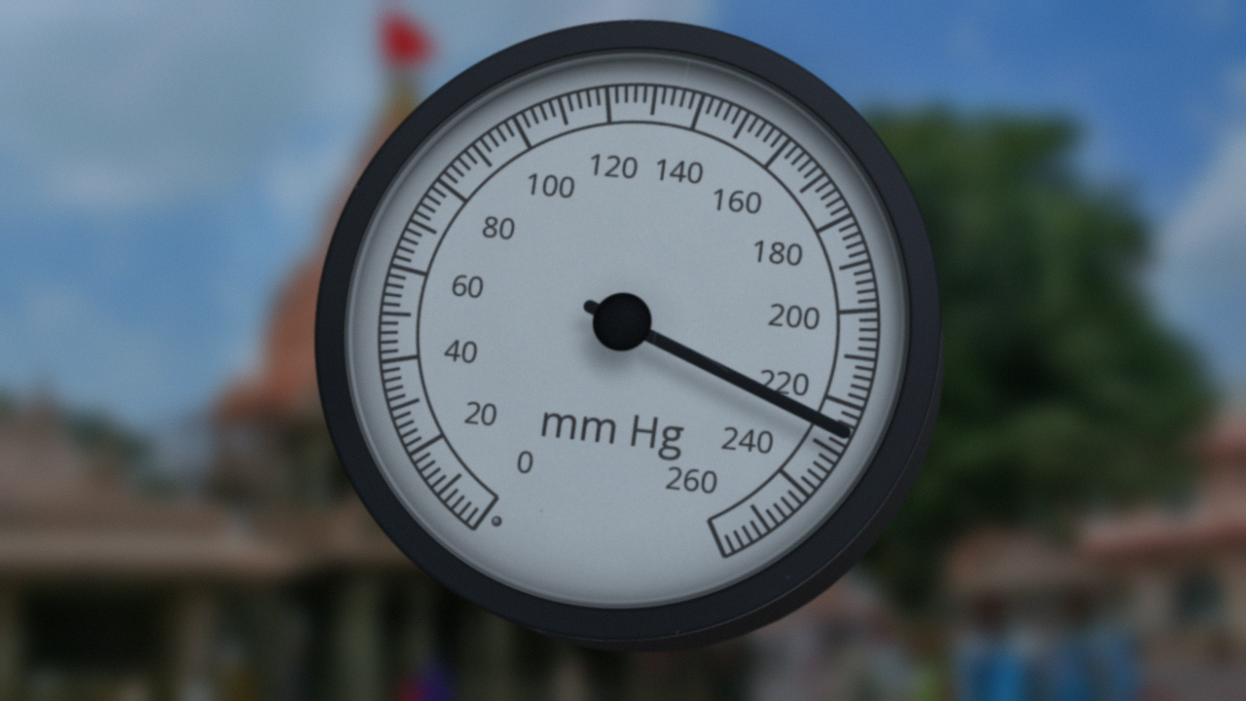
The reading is 226 mmHg
